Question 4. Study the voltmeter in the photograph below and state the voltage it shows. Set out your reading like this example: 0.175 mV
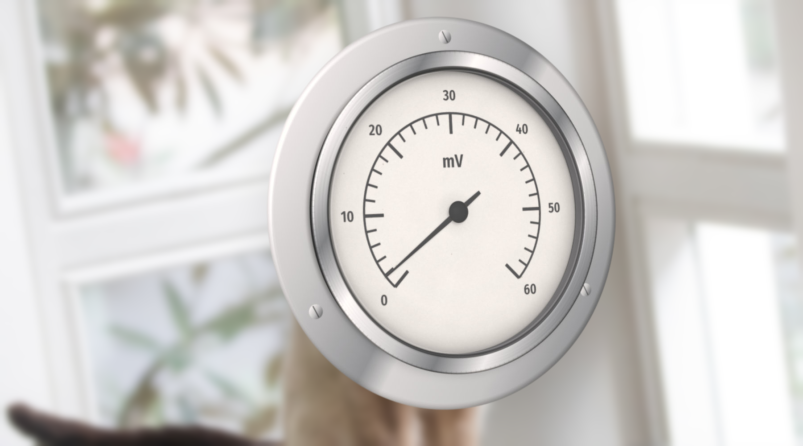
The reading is 2 mV
